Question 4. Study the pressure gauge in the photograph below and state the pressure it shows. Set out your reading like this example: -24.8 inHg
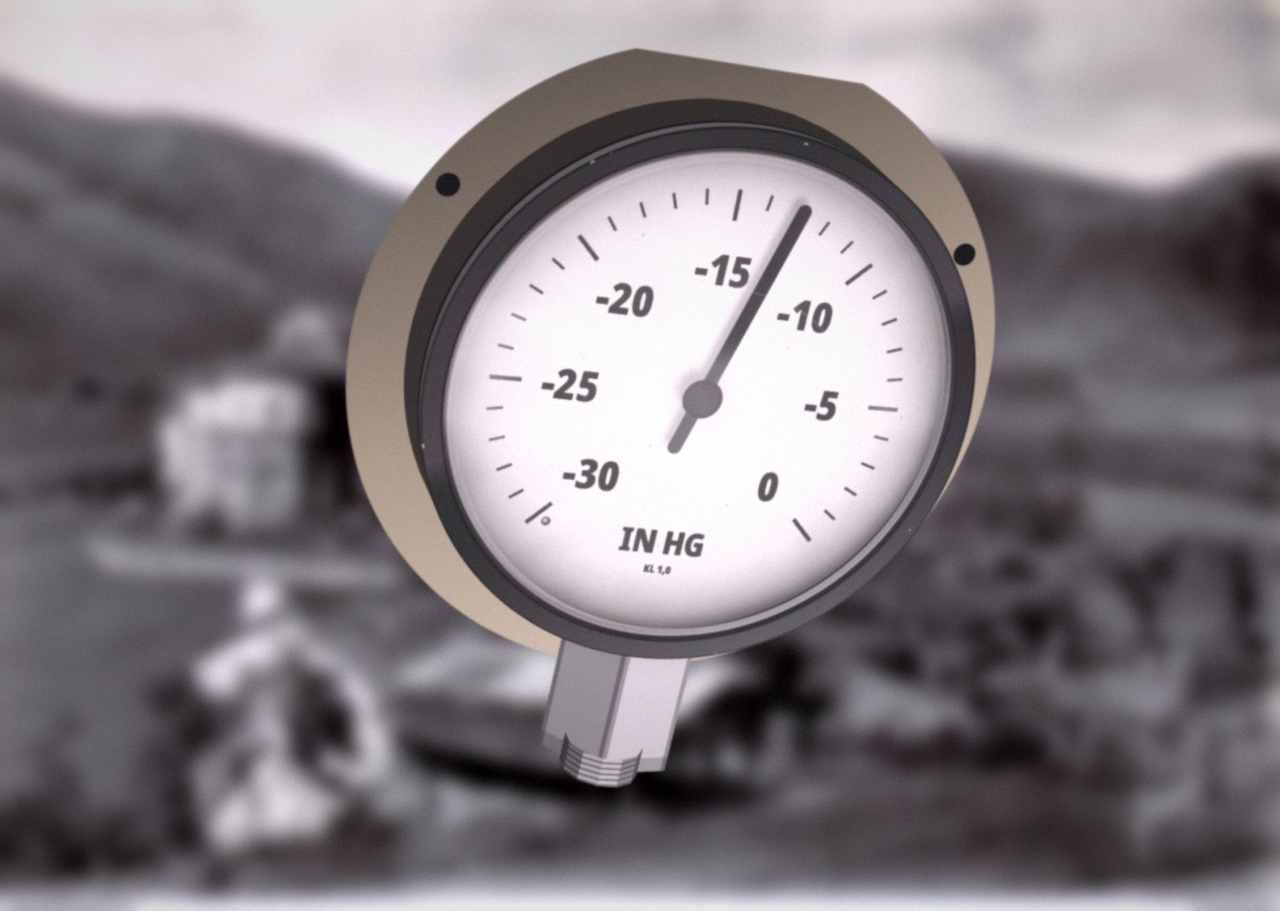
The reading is -13 inHg
